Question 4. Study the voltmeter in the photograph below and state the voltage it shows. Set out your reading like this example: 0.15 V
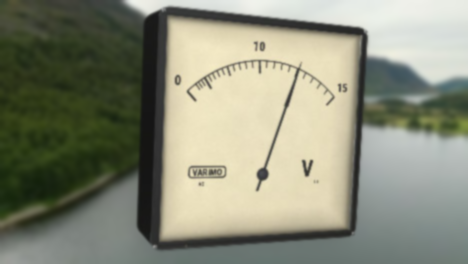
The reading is 12.5 V
